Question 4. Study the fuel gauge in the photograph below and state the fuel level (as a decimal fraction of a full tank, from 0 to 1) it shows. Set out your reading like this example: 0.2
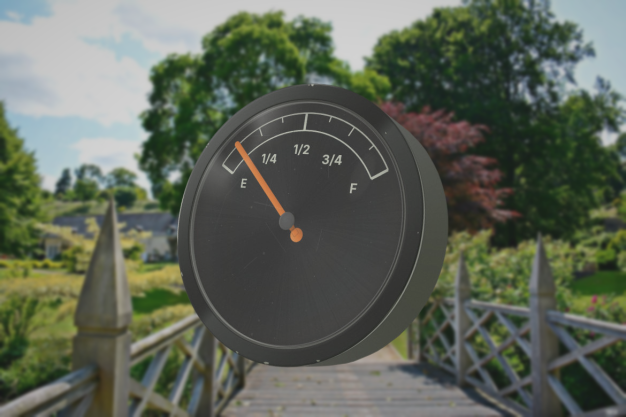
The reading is 0.125
